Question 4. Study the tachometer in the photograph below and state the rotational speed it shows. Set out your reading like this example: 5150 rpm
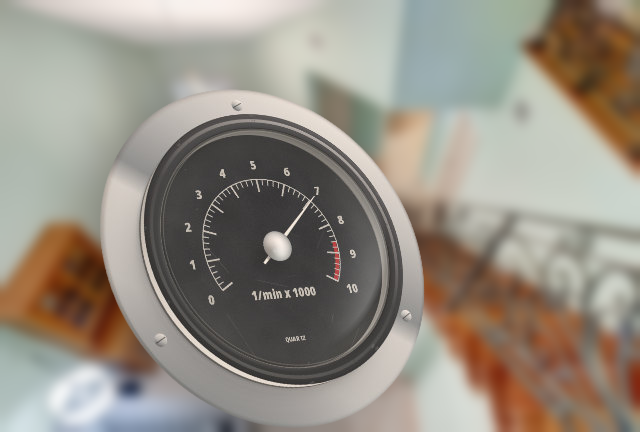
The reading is 7000 rpm
